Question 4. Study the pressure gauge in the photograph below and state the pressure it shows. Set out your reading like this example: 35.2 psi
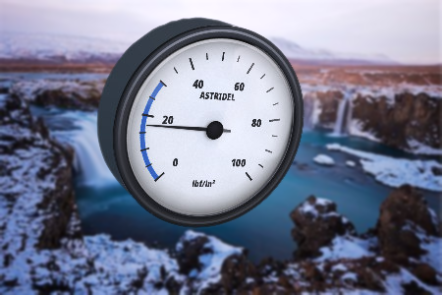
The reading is 17.5 psi
